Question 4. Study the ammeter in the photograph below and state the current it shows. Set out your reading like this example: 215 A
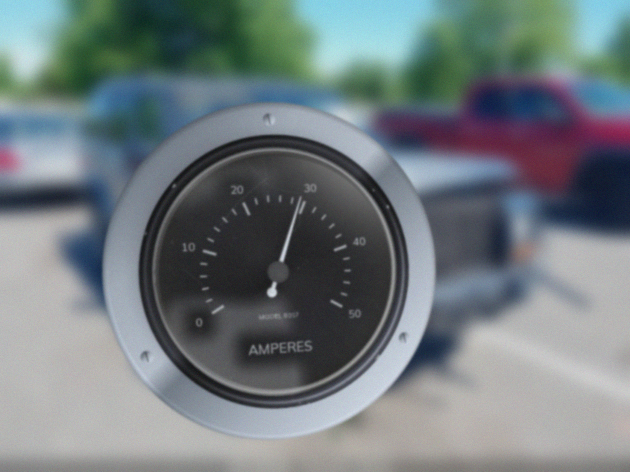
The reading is 29 A
